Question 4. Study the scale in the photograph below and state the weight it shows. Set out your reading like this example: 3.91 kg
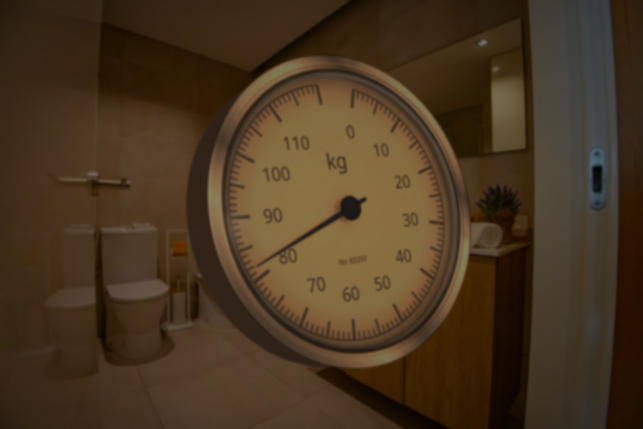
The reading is 82 kg
